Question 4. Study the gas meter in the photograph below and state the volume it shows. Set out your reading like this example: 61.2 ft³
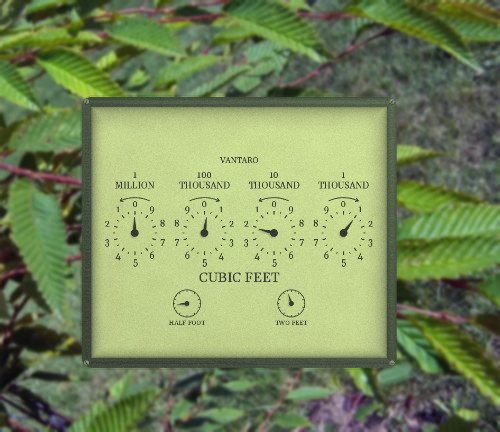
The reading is 2100 ft³
